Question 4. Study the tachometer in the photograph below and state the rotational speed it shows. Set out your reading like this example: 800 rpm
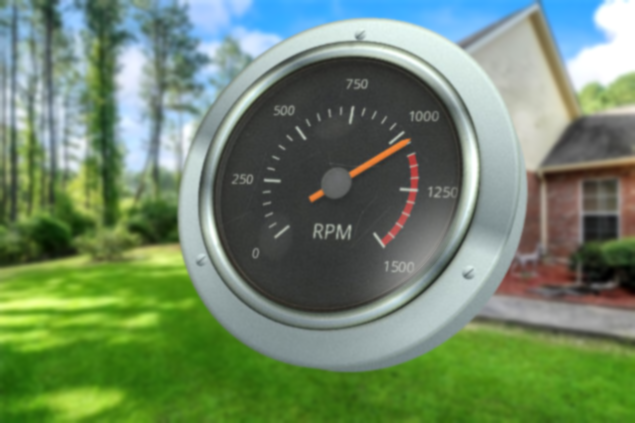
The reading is 1050 rpm
